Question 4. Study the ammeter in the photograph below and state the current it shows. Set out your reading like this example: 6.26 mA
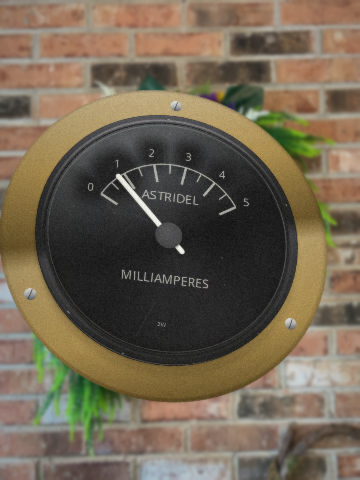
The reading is 0.75 mA
